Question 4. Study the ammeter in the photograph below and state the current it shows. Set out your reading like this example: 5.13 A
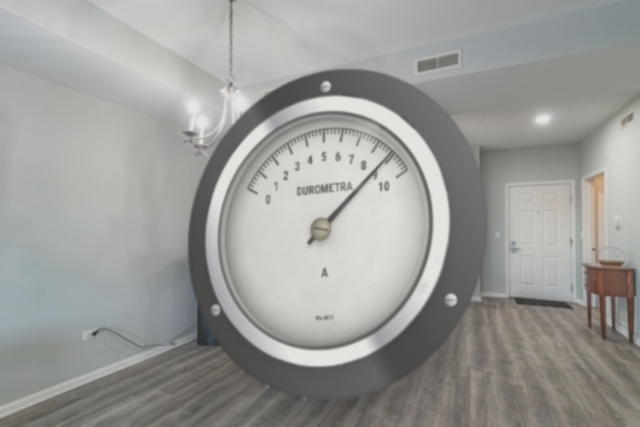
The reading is 9 A
